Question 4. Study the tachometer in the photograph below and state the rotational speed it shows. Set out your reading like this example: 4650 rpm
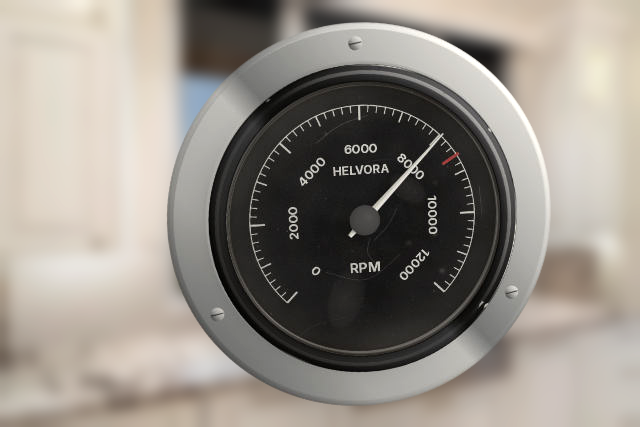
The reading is 8000 rpm
